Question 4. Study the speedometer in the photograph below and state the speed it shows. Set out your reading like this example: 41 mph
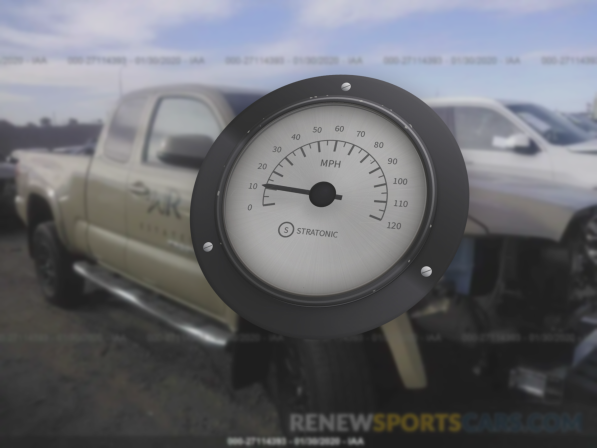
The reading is 10 mph
